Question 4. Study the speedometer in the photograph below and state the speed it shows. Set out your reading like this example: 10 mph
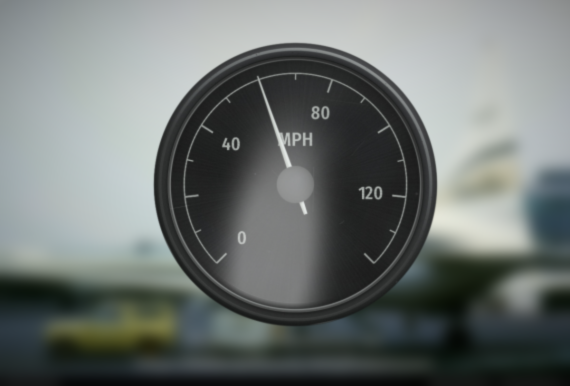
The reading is 60 mph
